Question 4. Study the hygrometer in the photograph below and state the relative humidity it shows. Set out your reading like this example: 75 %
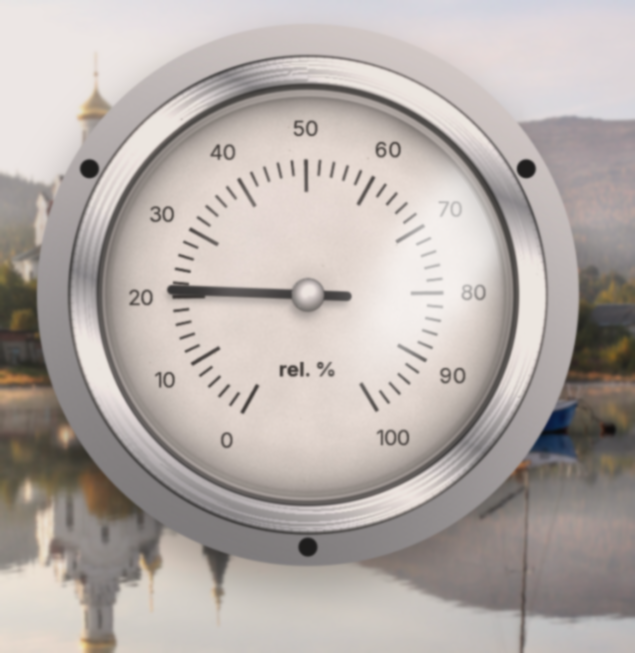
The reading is 21 %
